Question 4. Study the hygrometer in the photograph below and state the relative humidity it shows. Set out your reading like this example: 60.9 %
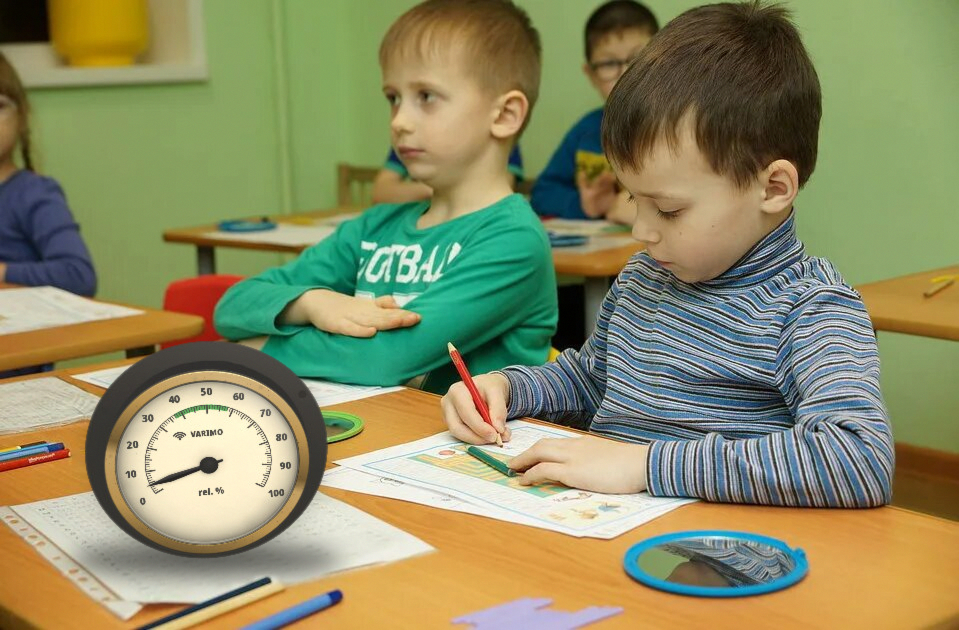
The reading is 5 %
